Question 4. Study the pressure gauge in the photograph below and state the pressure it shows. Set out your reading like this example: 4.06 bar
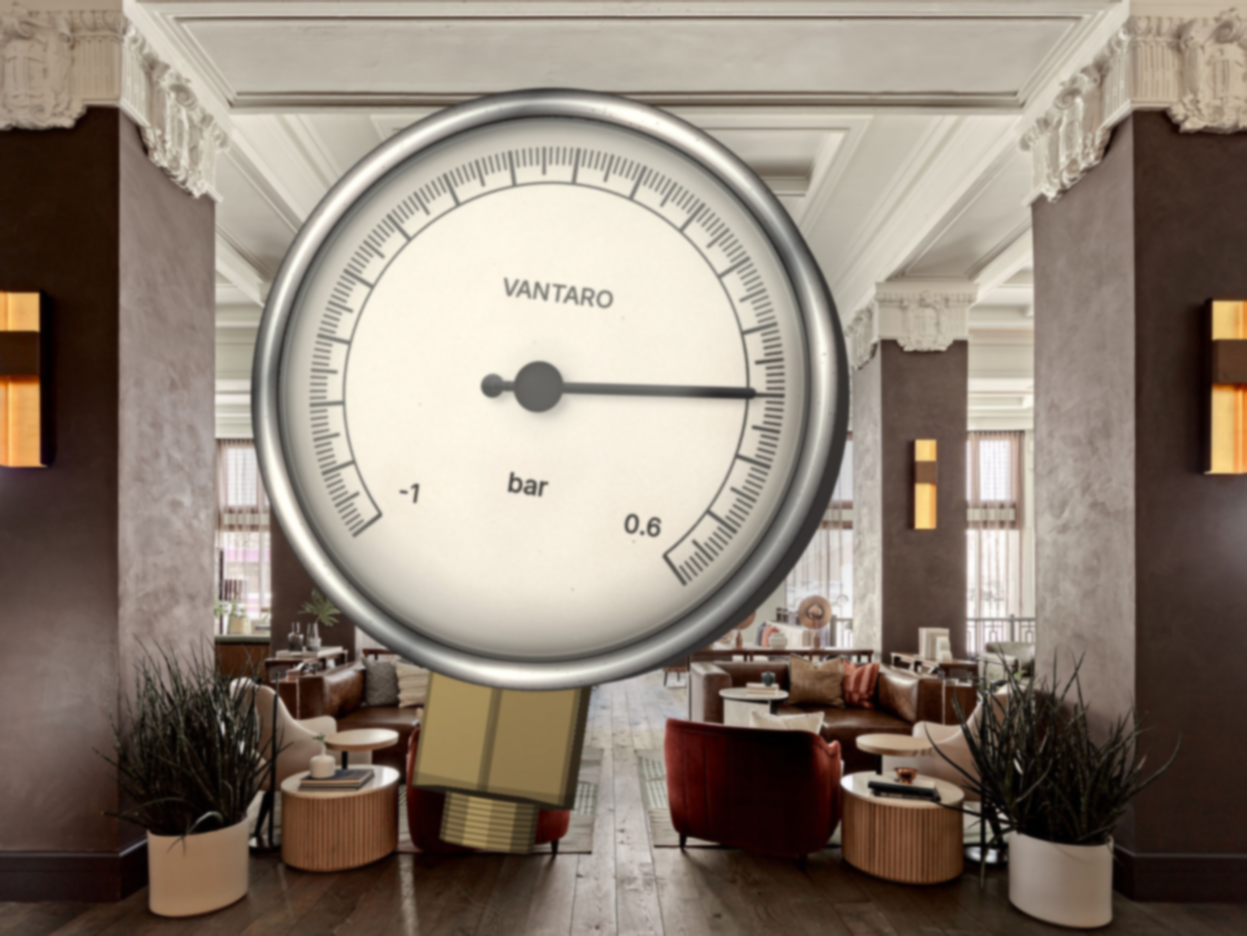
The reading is 0.3 bar
